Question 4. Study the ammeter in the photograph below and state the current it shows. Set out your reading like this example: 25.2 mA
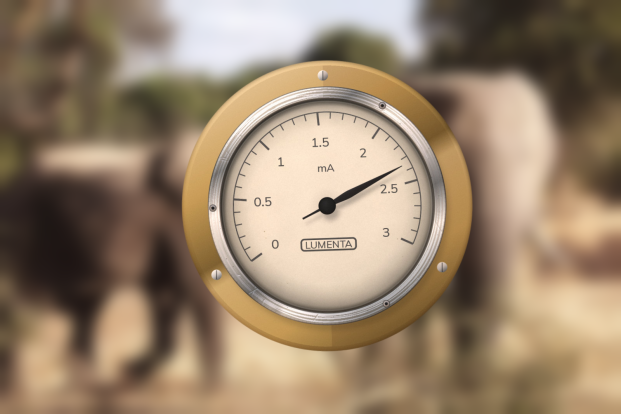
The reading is 2.35 mA
